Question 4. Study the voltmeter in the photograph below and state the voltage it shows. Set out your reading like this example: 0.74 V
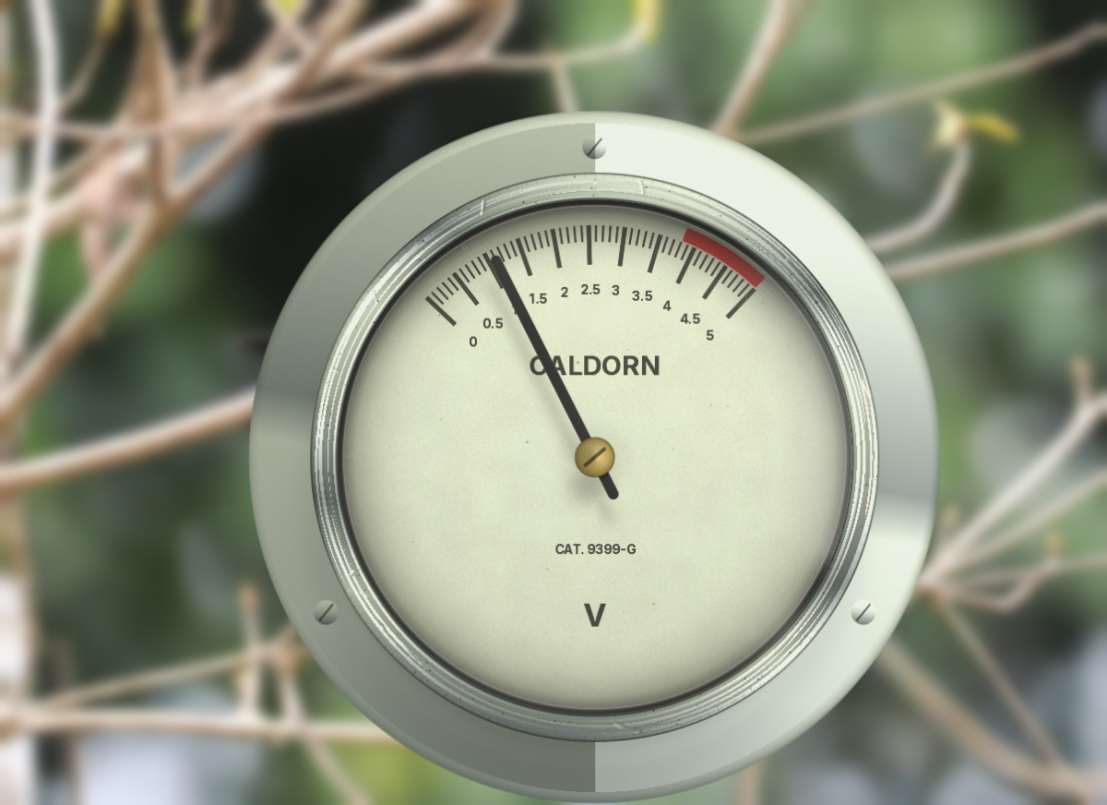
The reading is 1.1 V
